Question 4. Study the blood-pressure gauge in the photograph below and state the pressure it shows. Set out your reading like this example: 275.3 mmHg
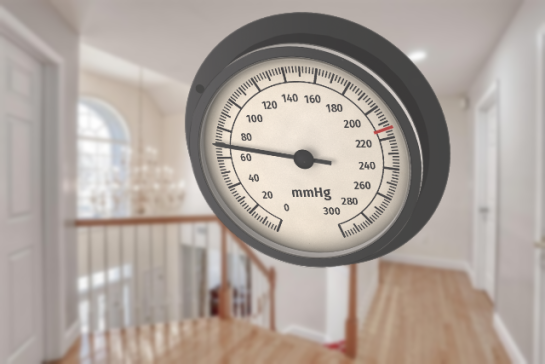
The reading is 70 mmHg
